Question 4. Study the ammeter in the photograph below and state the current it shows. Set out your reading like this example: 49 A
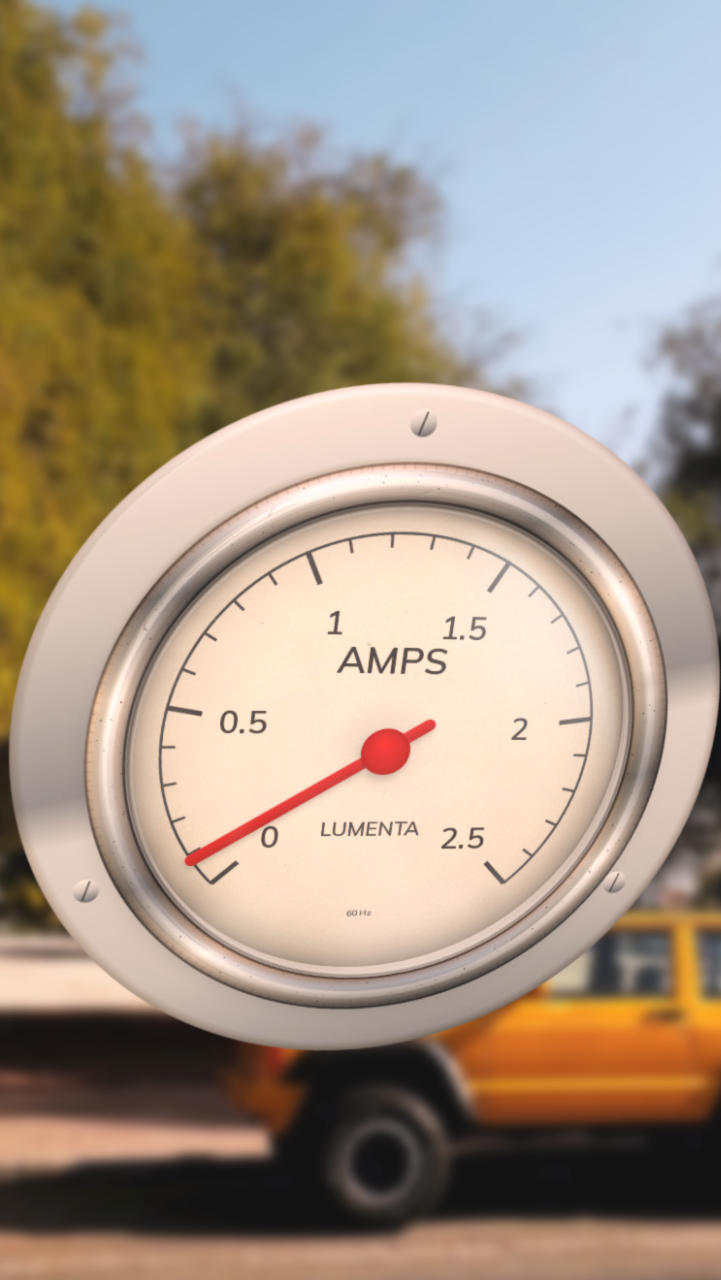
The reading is 0.1 A
